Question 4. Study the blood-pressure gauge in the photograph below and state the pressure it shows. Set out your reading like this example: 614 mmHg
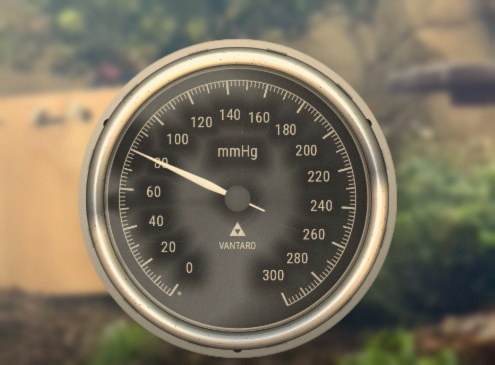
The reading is 80 mmHg
